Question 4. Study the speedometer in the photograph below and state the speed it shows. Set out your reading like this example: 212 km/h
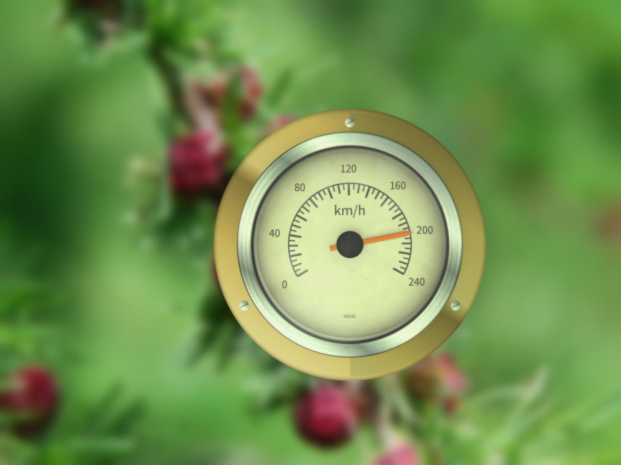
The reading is 200 km/h
